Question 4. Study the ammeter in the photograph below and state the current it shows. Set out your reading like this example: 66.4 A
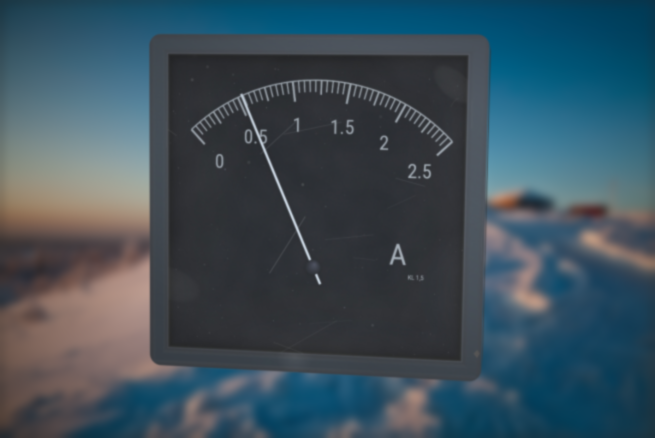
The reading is 0.55 A
